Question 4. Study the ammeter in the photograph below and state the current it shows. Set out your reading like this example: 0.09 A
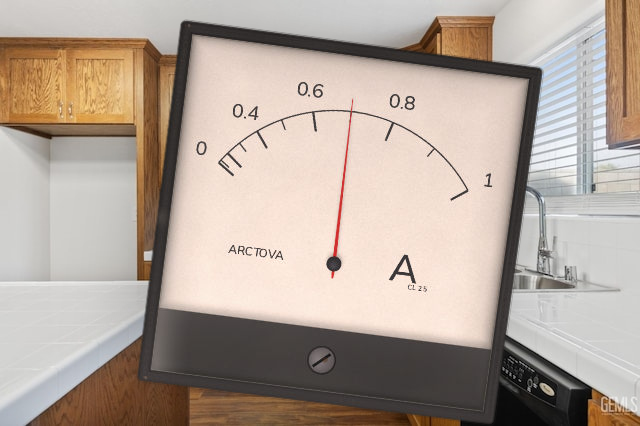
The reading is 0.7 A
